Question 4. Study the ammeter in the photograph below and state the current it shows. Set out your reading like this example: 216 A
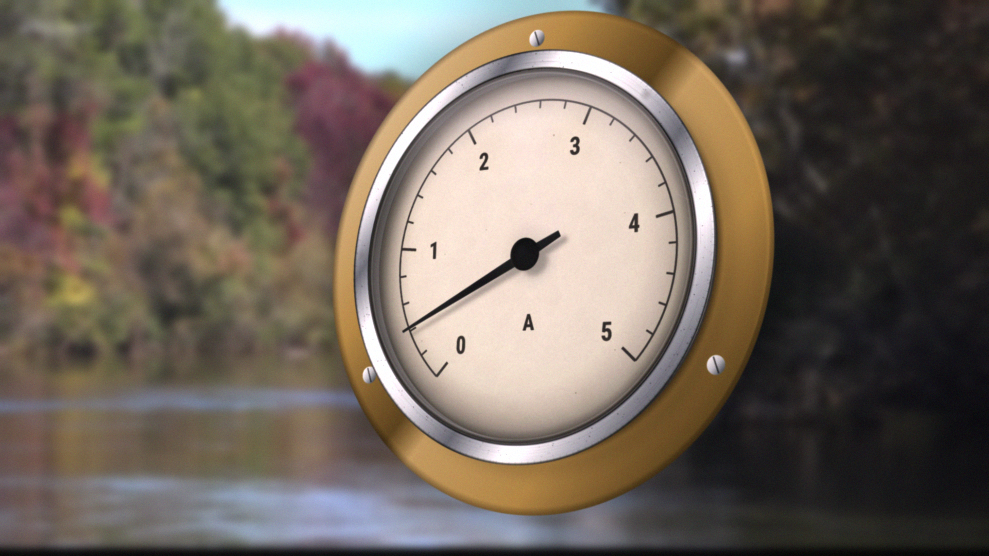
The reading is 0.4 A
